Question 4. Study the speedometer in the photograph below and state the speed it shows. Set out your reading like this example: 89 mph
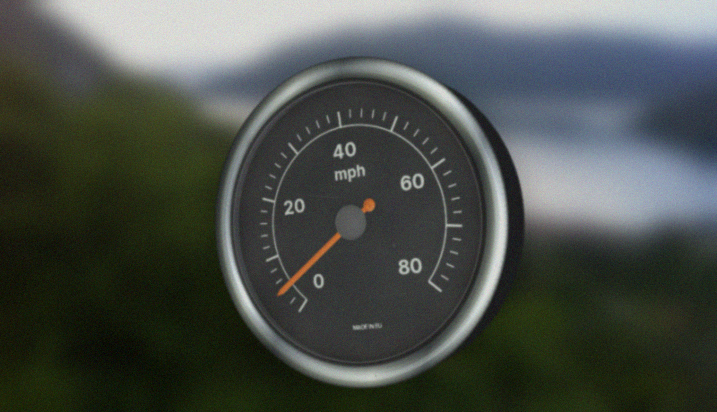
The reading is 4 mph
